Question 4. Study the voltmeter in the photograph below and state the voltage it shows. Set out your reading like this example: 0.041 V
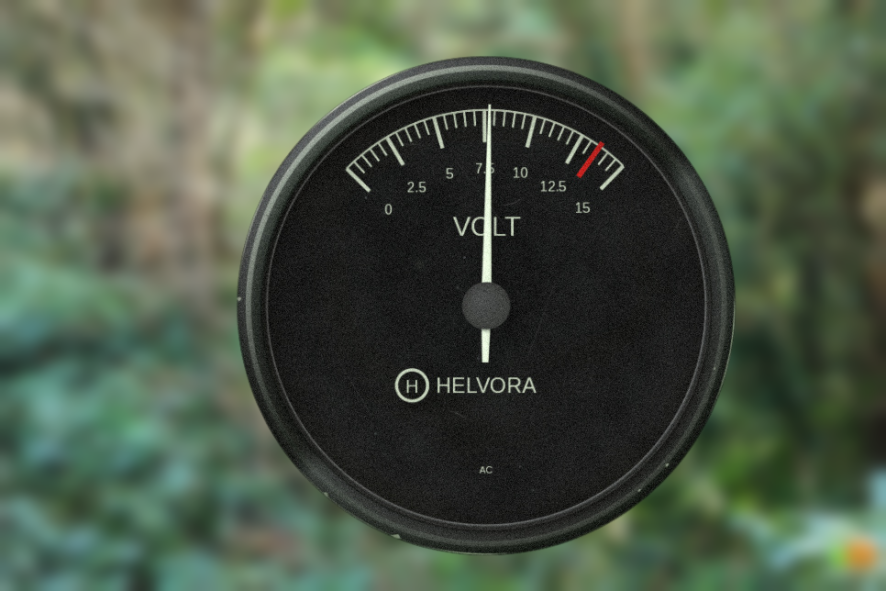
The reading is 7.75 V
